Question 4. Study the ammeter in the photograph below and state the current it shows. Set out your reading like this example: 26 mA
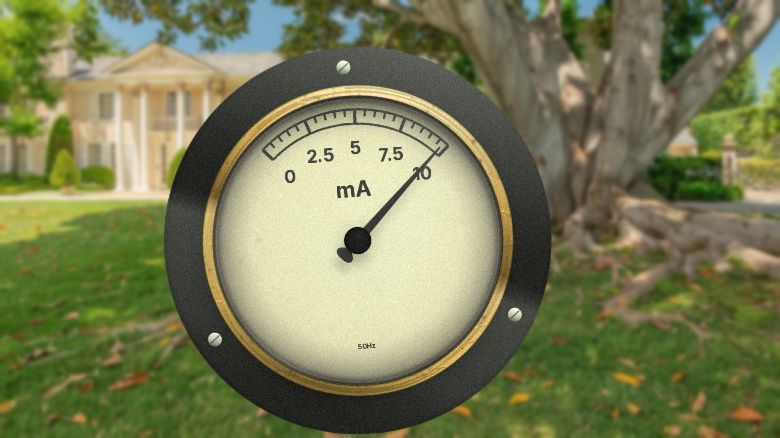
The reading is 9.75 mA
